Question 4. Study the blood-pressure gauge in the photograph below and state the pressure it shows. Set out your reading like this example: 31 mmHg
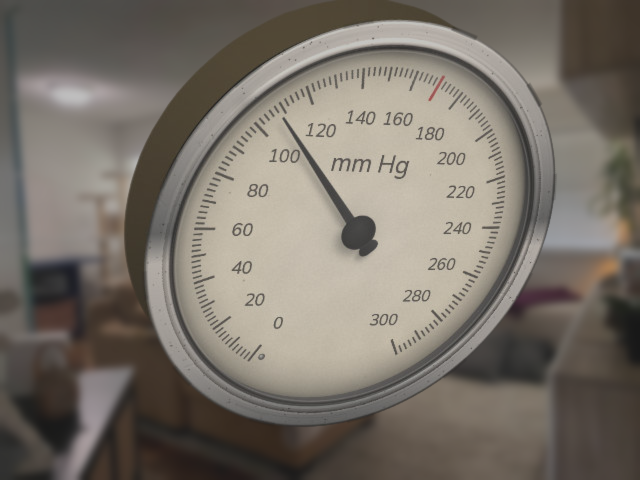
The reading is 108 mmHg
